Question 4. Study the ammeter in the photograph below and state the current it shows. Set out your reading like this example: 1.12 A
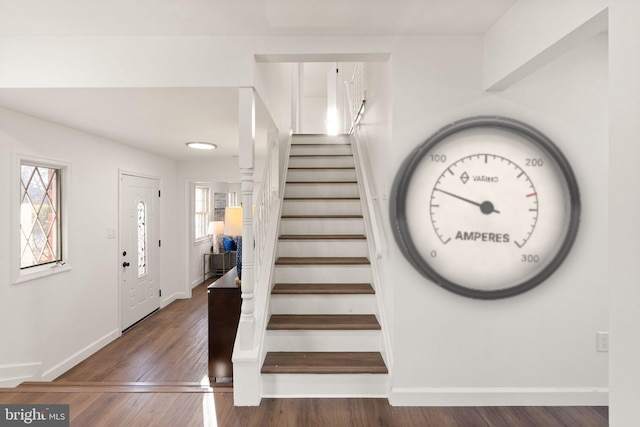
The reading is 70 A
